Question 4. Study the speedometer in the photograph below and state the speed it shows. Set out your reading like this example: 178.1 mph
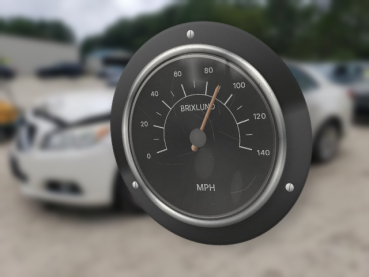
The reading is 90 mph
